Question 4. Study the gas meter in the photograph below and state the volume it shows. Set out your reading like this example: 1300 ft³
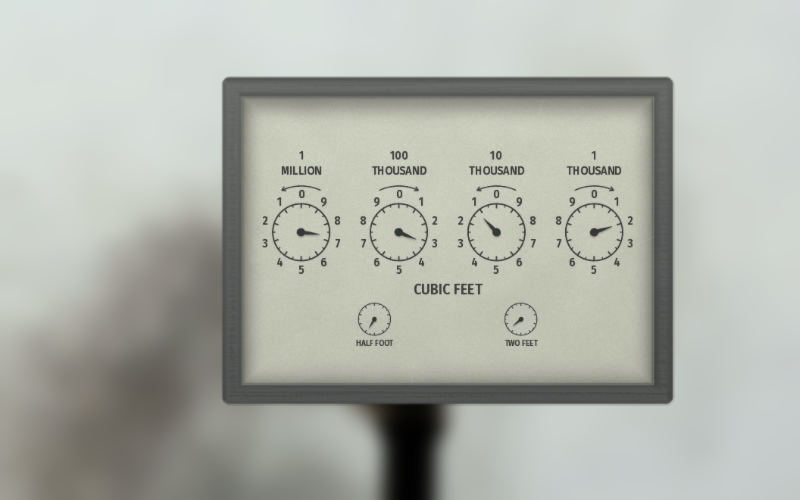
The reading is 731200 ft³
